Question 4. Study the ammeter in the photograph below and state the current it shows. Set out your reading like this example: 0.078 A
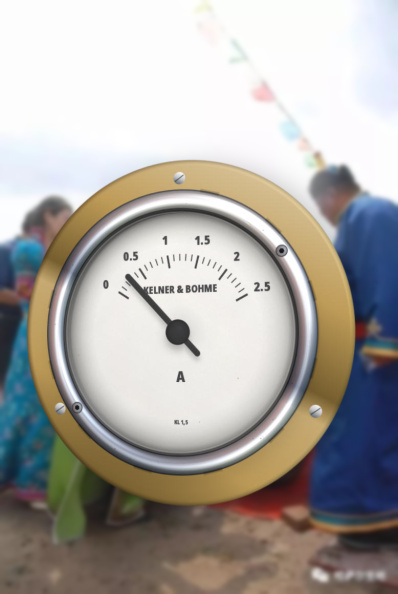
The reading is 0.3 A
